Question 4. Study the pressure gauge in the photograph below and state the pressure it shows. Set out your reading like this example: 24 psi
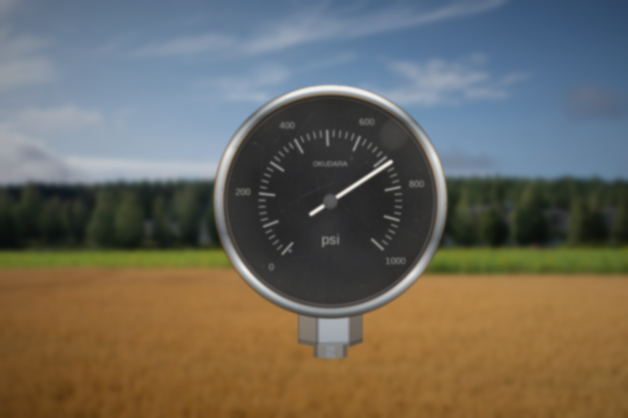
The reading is 720 psi
